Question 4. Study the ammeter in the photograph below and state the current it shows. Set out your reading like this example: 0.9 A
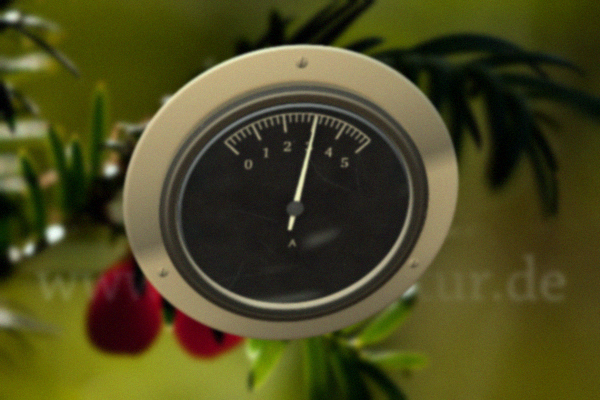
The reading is 3 A
